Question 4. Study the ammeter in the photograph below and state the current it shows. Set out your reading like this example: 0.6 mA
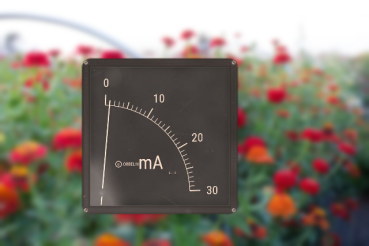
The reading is 1 mA
